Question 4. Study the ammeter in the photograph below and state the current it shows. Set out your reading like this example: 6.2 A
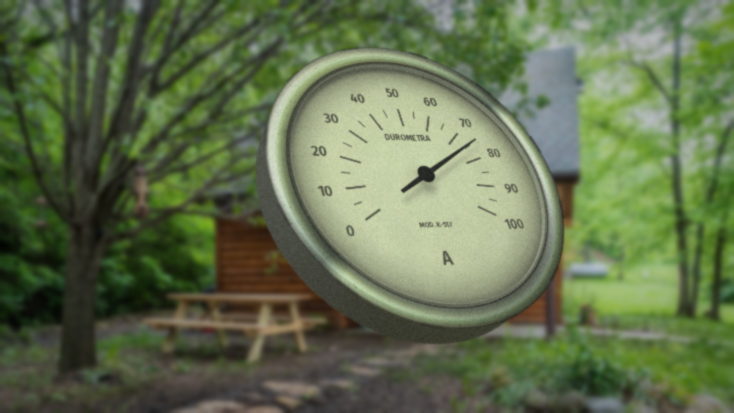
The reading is 75 A
